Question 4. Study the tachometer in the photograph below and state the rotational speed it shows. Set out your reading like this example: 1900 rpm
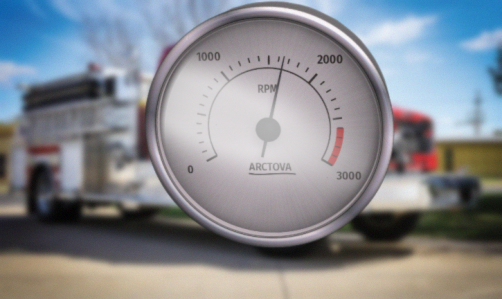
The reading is 1650 rpm
